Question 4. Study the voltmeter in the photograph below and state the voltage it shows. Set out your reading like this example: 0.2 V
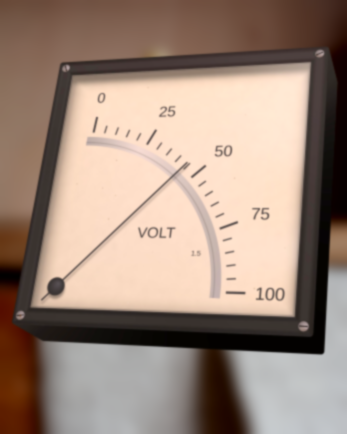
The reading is 45 V
